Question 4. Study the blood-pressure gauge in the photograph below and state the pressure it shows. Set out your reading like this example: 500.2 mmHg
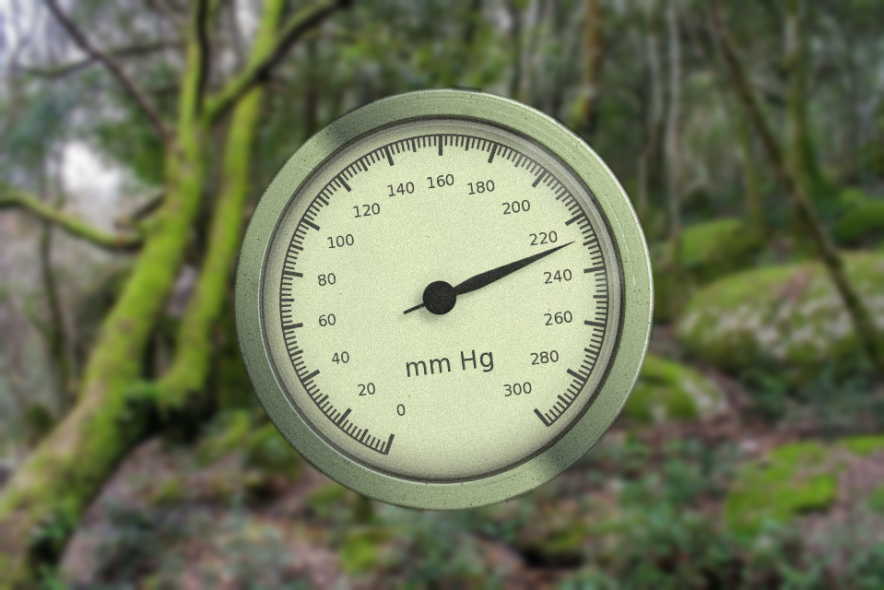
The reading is 228 mmHg
